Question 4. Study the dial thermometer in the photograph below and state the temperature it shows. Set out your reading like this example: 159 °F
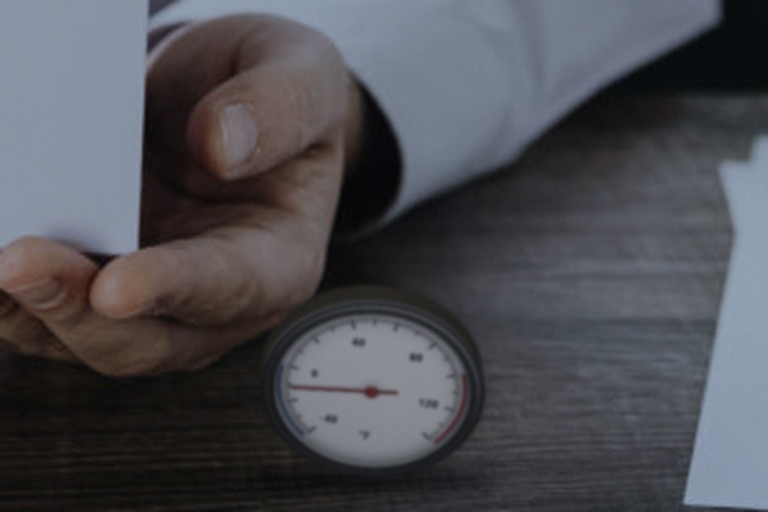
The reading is -10 °F
